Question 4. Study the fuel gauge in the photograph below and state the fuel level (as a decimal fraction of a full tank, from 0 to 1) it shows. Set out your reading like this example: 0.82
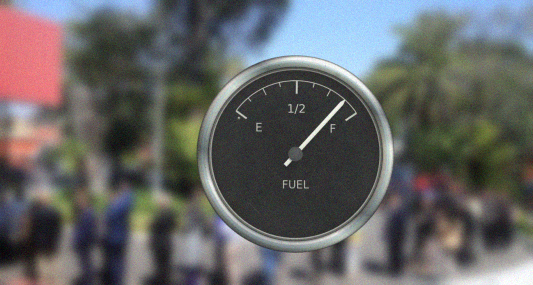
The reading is 0.875
